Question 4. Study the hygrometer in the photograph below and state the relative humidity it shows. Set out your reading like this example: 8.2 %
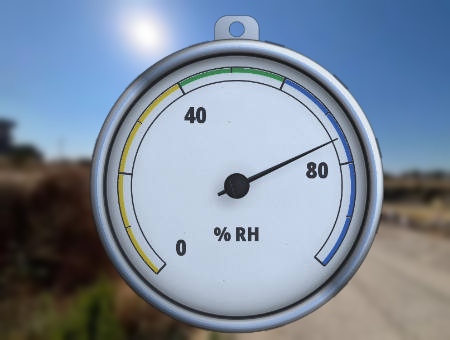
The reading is 75 %
